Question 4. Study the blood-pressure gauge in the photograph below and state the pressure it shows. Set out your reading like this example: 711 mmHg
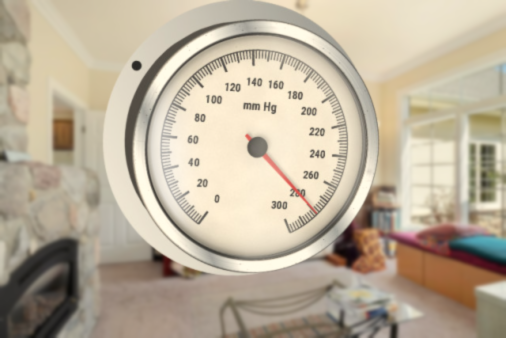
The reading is 280 mmHg
